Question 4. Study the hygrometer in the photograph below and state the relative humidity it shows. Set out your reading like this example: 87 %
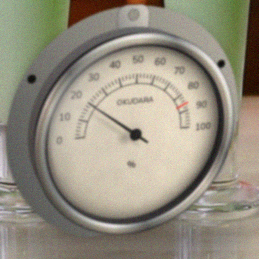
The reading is 20 %
